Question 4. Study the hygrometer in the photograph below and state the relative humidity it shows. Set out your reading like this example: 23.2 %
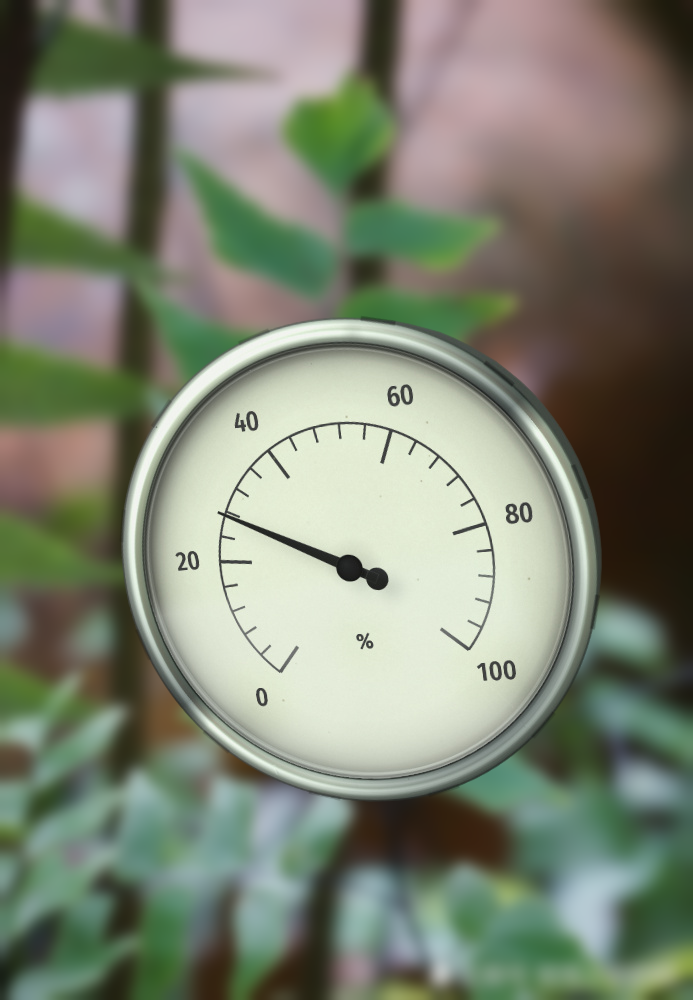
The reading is 28 %
